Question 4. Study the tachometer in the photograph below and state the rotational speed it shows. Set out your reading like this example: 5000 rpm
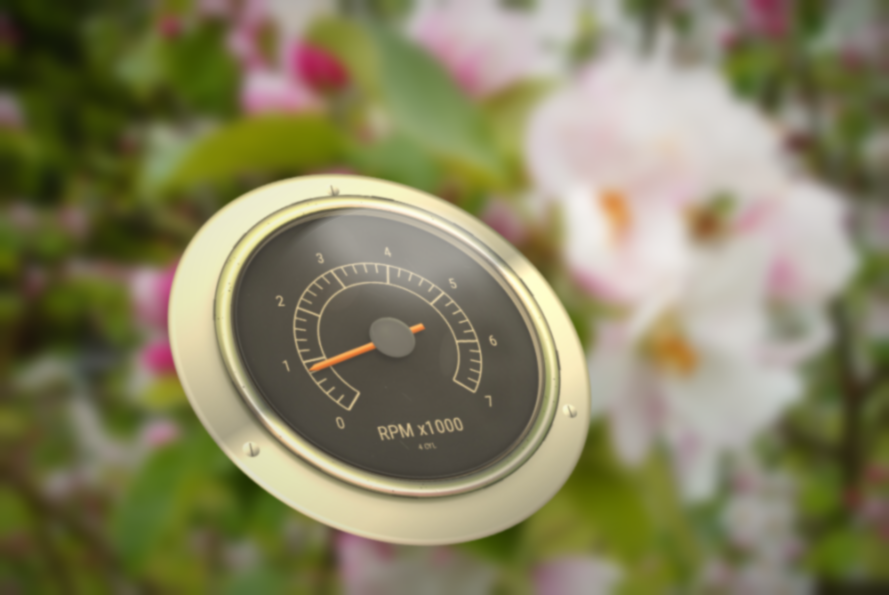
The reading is 800 rpm
